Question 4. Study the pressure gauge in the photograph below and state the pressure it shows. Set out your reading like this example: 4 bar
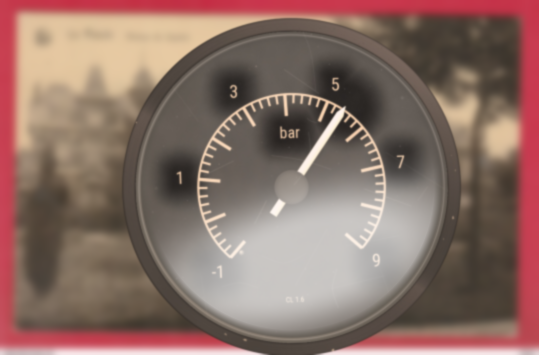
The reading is 5.4 bar
